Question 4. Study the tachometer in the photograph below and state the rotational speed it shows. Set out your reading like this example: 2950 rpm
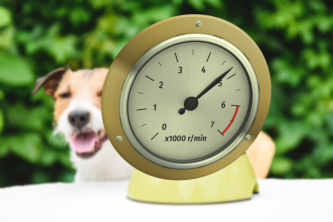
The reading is 4750 rpm
